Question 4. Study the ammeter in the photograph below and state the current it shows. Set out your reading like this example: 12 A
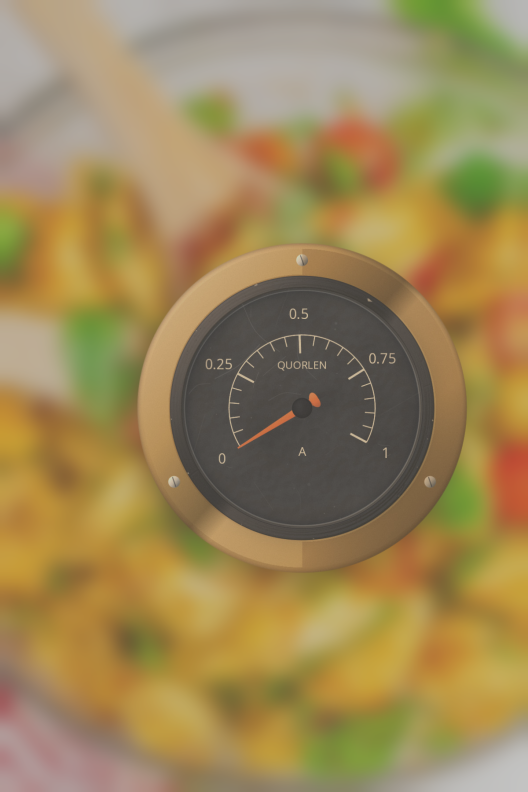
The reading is 0 A
